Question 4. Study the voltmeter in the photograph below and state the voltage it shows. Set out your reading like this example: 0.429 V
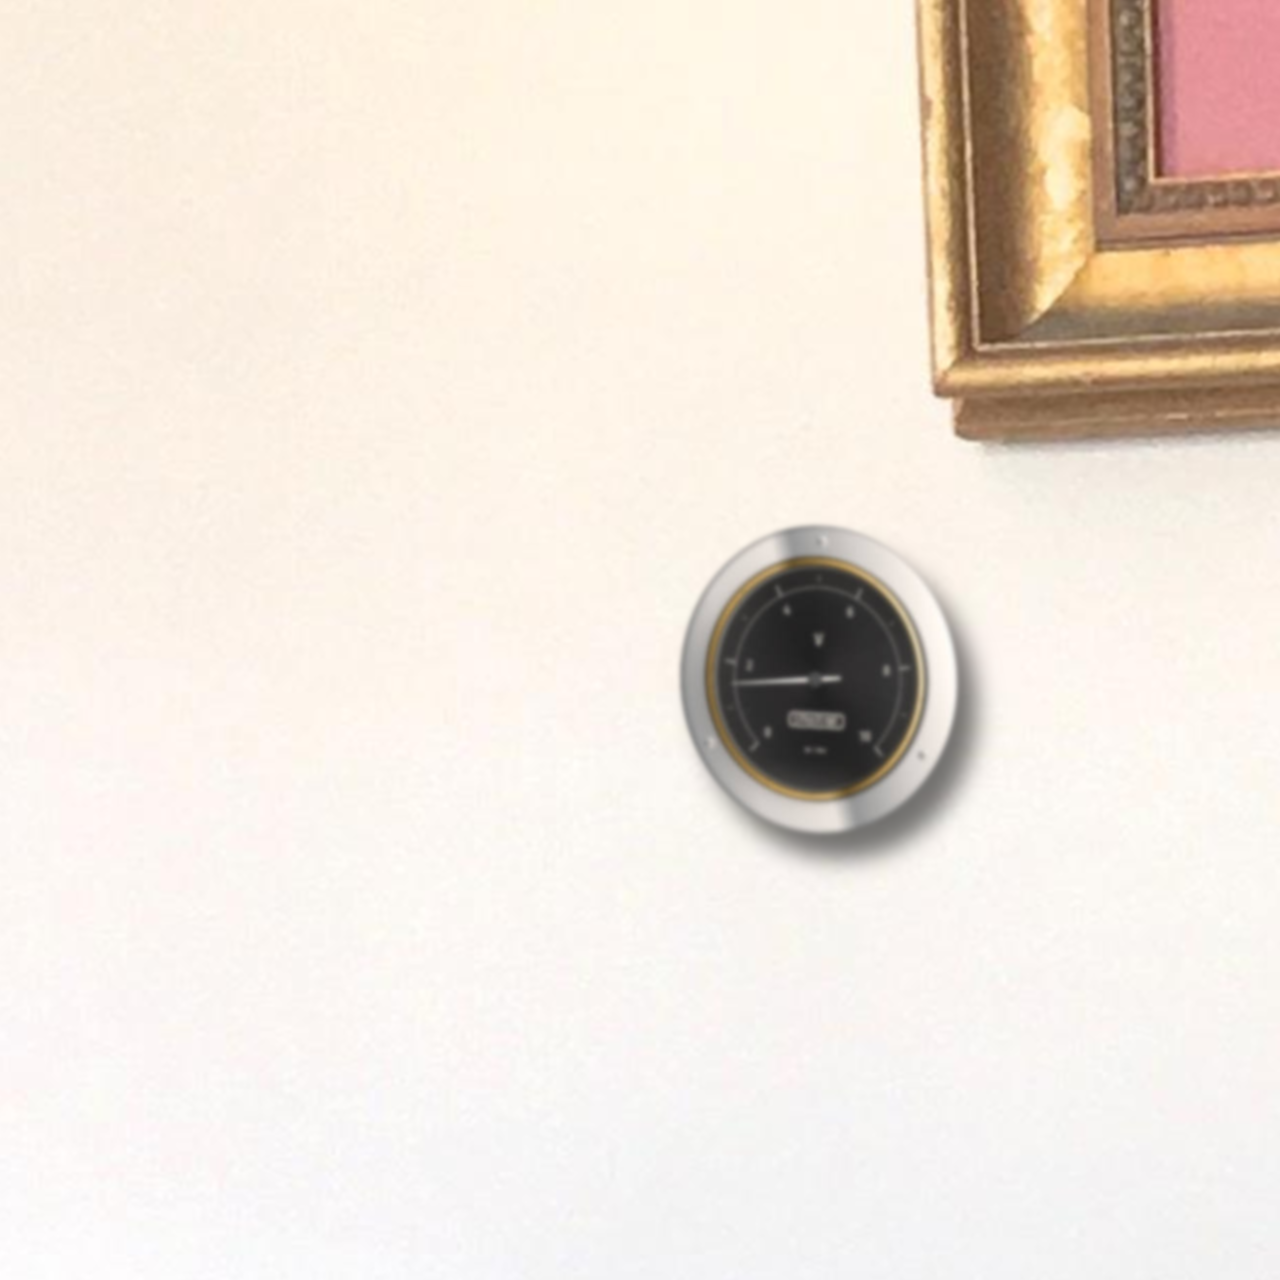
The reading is 1.5 V
